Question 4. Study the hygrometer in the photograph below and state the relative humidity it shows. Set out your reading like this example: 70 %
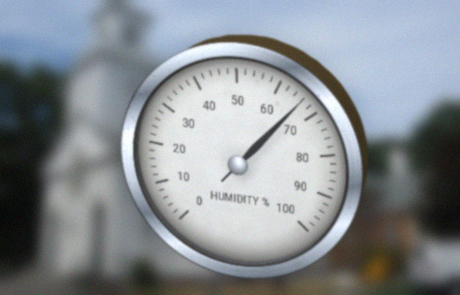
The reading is 66 %
